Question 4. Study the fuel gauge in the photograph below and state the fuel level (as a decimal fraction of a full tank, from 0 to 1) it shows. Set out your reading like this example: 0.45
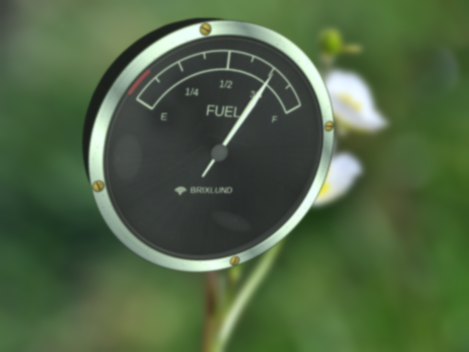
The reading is 0.75
